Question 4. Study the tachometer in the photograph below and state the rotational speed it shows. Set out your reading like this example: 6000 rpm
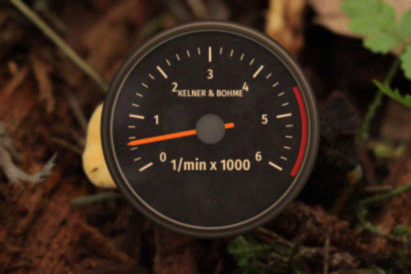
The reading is 500 rpm
